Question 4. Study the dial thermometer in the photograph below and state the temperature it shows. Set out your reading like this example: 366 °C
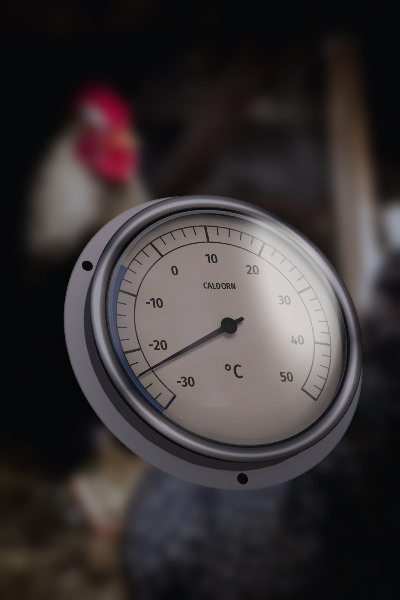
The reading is -24 °C
